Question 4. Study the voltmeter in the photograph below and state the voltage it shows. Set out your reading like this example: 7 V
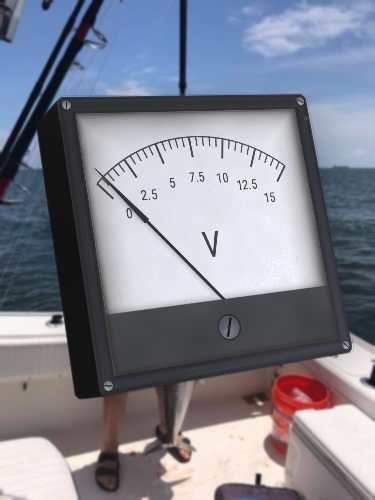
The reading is 0.5 V
